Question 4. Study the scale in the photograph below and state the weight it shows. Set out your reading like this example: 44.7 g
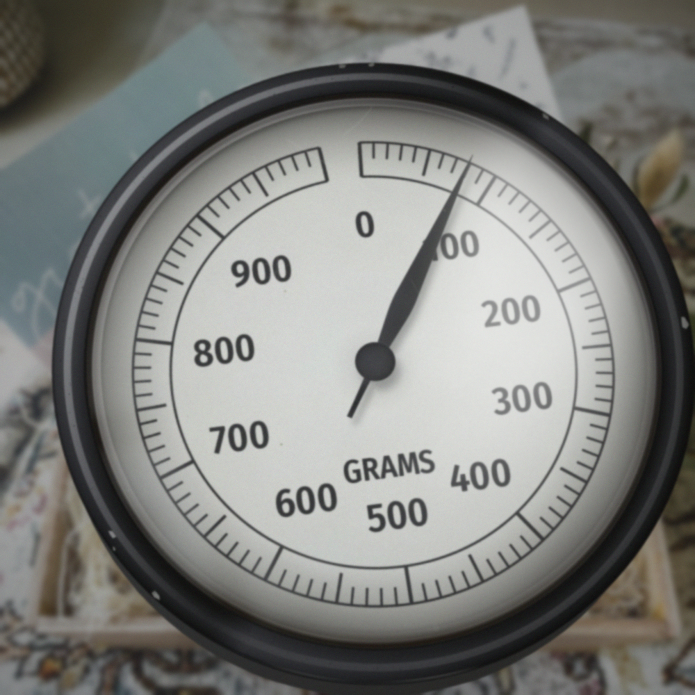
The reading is 80 g
